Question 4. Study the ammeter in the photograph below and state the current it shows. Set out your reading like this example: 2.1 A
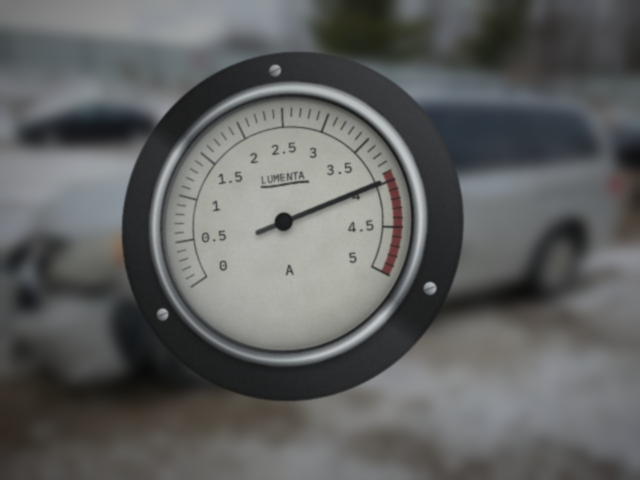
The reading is 4 A
